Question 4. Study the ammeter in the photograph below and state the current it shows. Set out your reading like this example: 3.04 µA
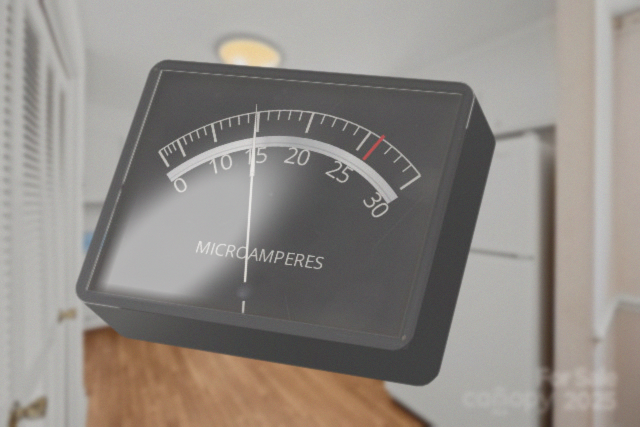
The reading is 15 µA
